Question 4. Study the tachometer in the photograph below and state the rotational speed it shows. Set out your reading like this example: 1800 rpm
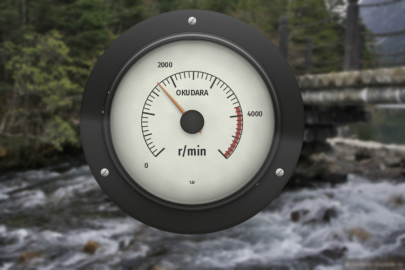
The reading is 1700 rpm
